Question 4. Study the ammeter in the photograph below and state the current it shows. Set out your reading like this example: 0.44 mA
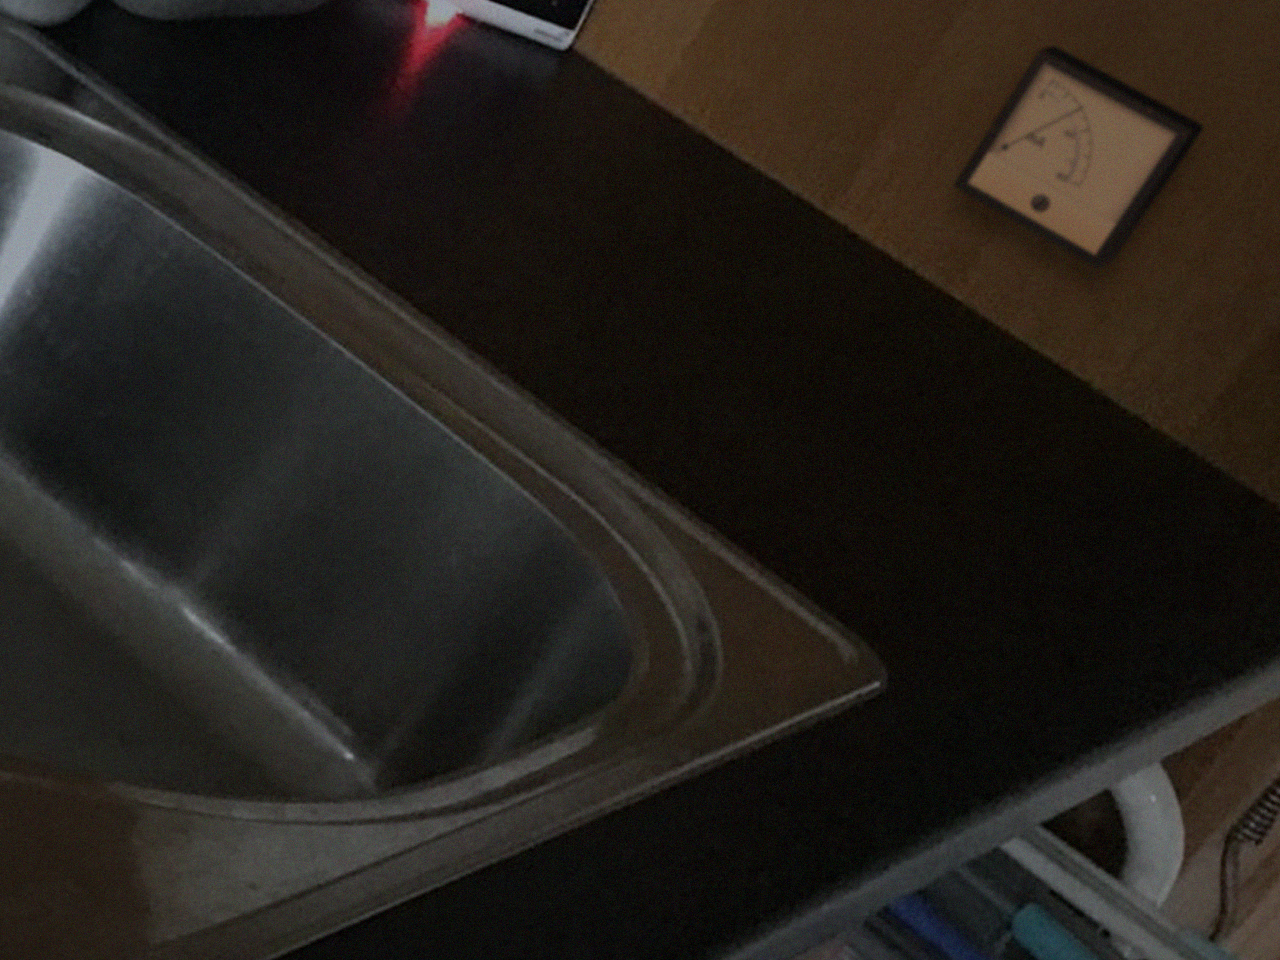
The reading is 30 mA
